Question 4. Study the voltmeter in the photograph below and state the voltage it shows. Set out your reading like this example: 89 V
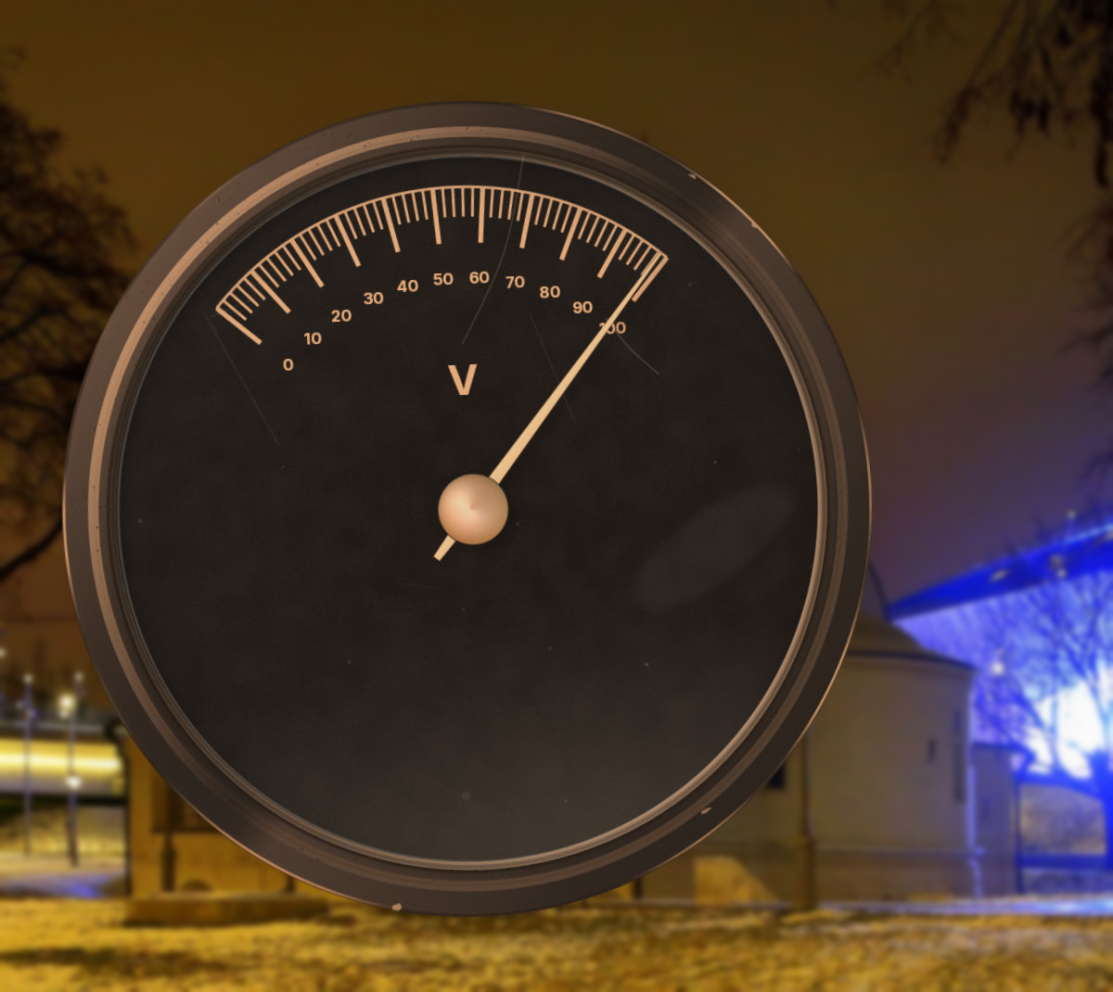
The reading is 98 V
